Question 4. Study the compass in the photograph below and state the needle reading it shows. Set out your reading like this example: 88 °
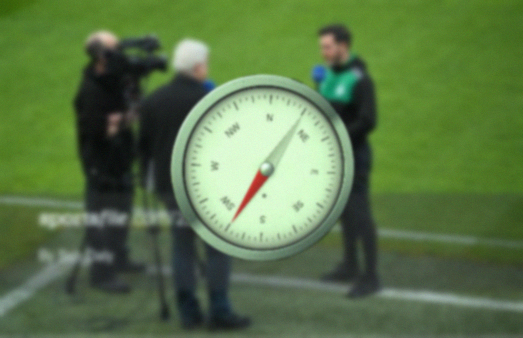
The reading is 210 °
